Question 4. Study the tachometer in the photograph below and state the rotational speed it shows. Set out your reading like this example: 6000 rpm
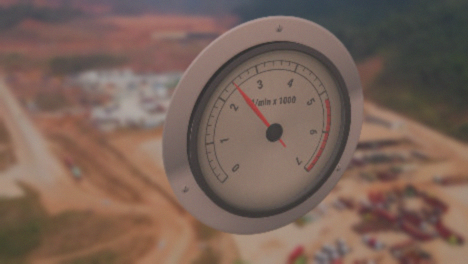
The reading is 2400 rpm
